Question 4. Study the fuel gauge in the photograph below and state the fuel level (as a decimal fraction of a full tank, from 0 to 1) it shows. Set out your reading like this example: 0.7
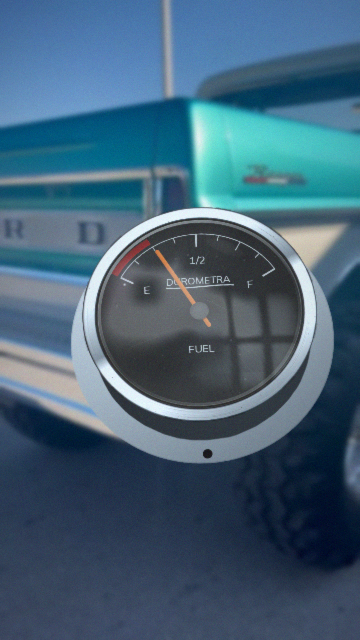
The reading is 0.25
